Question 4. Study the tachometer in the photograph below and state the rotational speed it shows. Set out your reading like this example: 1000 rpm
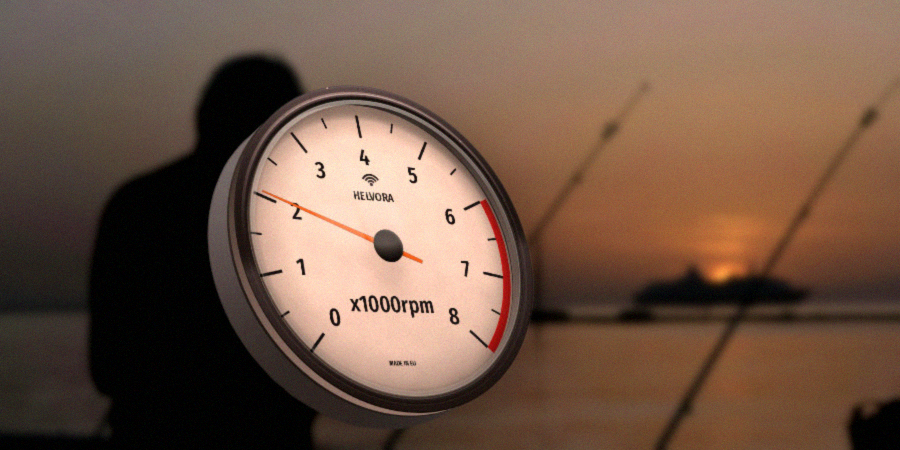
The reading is 2000 rpm
